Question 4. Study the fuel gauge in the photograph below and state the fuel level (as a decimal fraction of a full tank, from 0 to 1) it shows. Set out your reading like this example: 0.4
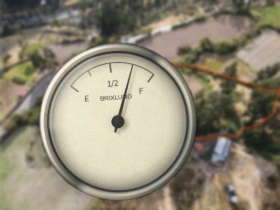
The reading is 0.75
